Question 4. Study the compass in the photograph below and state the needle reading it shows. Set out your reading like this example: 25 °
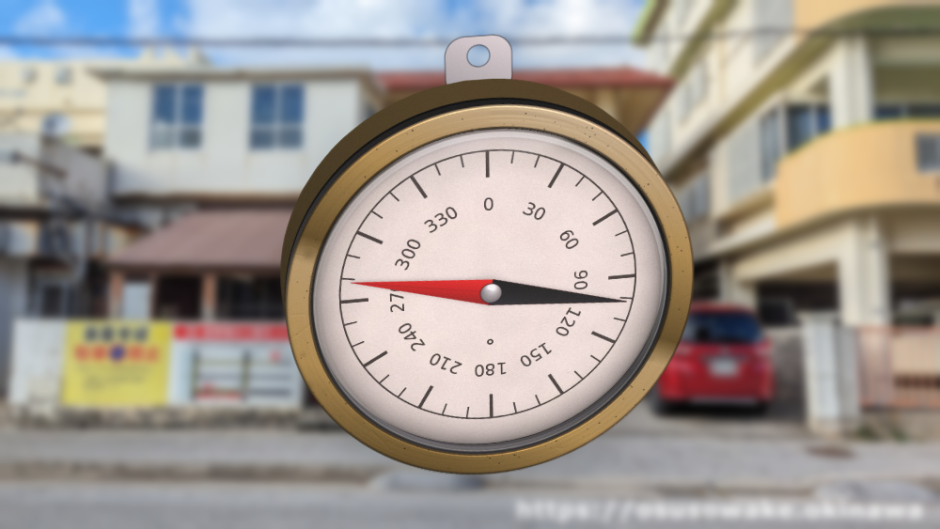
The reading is 280 °
